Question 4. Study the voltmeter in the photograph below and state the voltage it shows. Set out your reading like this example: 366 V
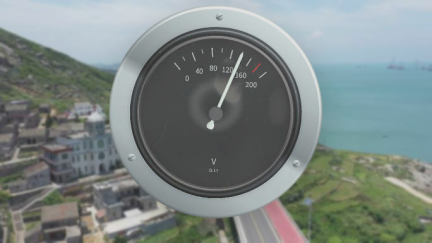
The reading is 140 V
